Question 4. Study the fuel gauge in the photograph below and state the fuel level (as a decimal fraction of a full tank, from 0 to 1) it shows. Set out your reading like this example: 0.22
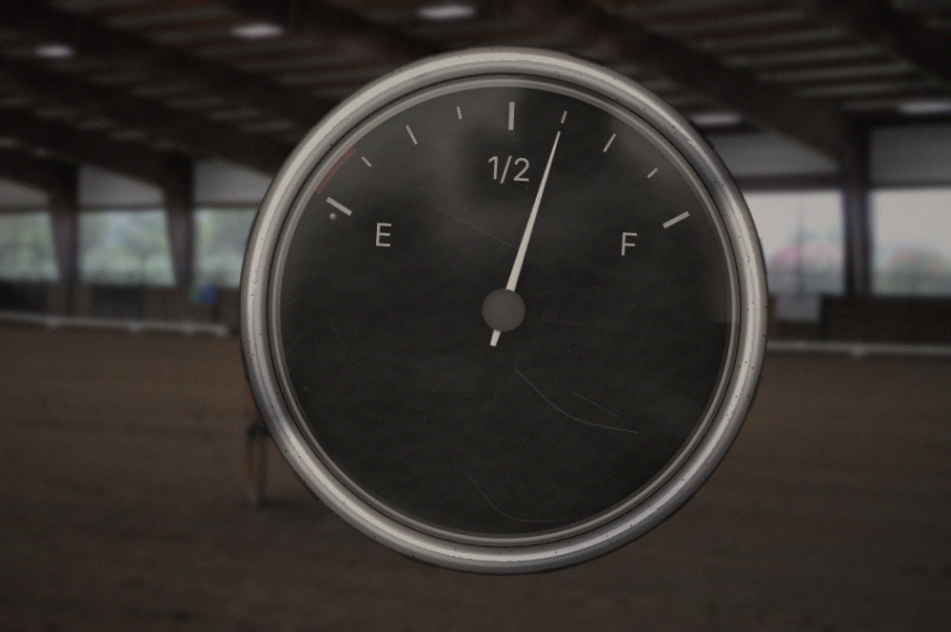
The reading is 0.625
